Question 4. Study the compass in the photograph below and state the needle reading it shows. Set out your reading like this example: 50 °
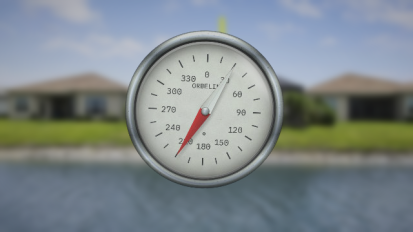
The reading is 210 °
